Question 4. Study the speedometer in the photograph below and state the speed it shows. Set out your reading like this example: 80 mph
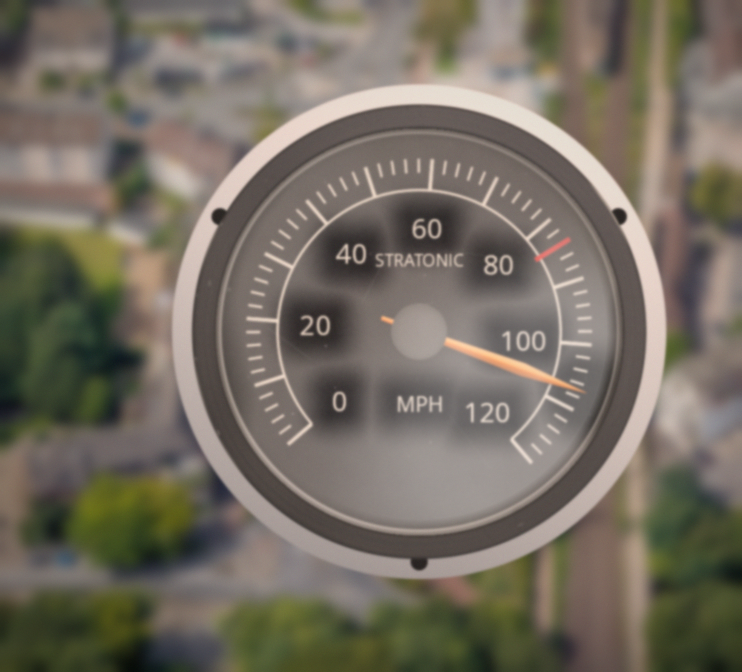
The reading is 107 mph
